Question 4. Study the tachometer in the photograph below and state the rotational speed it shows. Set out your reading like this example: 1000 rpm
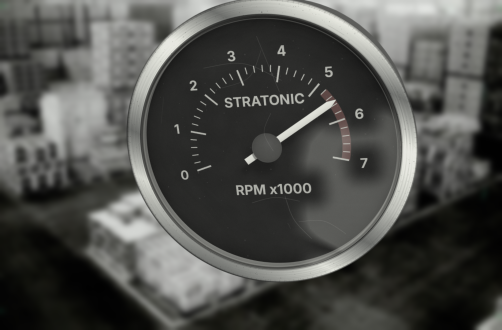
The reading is 5500 rpm
